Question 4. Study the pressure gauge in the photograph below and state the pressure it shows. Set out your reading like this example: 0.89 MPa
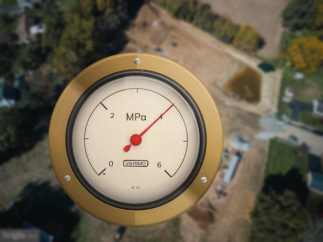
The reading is 4 MPa
